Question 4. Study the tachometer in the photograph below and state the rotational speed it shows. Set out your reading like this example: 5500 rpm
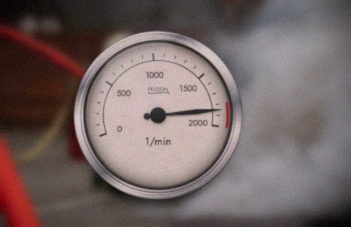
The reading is 1850 rpm
